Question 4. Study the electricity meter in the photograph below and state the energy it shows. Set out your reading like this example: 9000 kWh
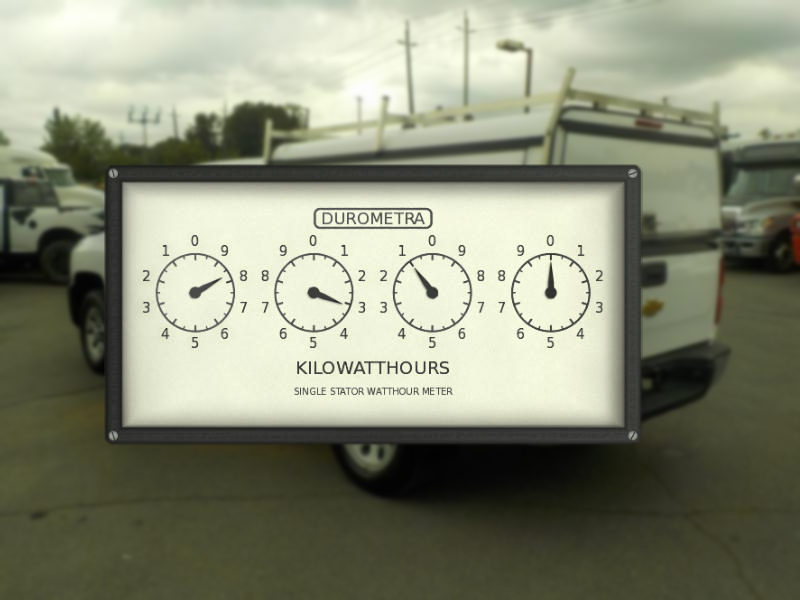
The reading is 8310 kWh
